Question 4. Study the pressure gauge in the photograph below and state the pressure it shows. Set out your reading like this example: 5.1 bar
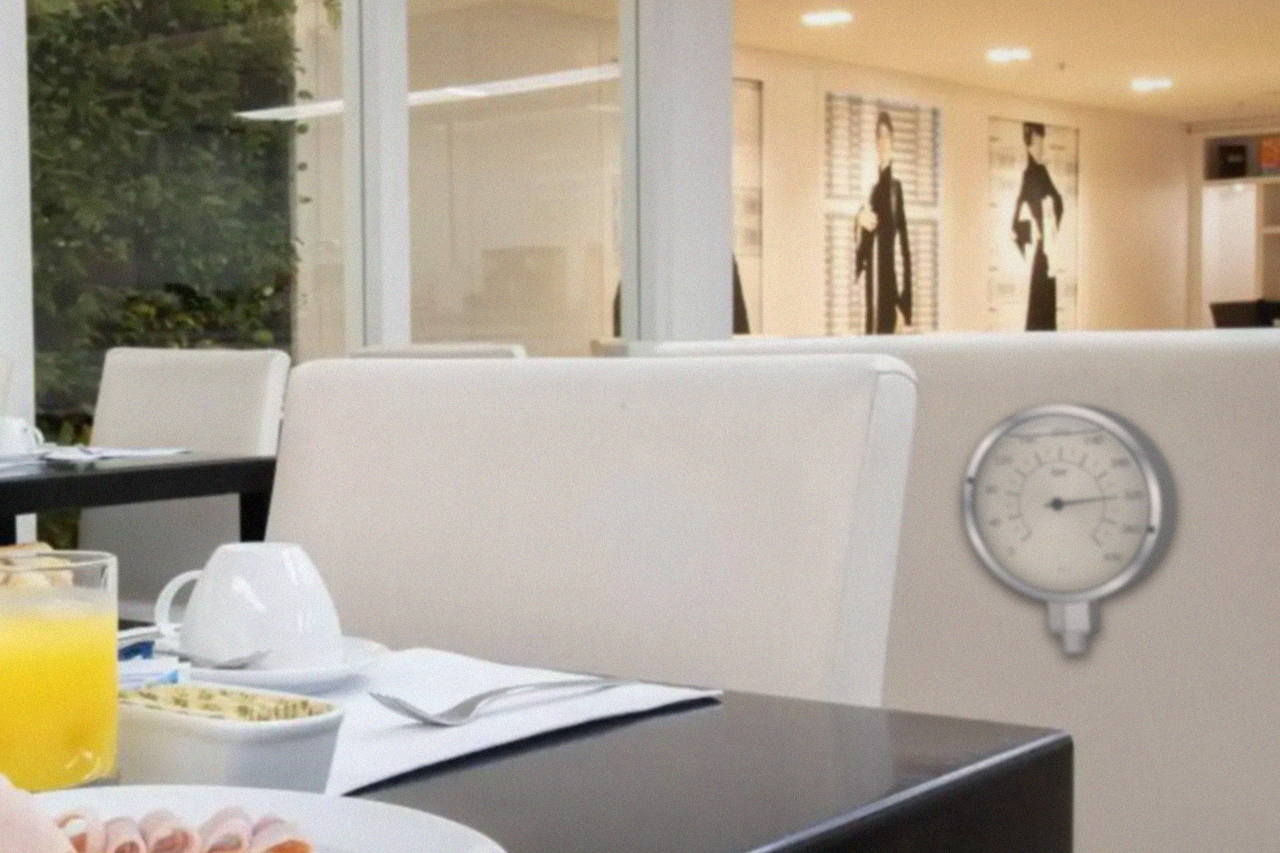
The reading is 320 bar
